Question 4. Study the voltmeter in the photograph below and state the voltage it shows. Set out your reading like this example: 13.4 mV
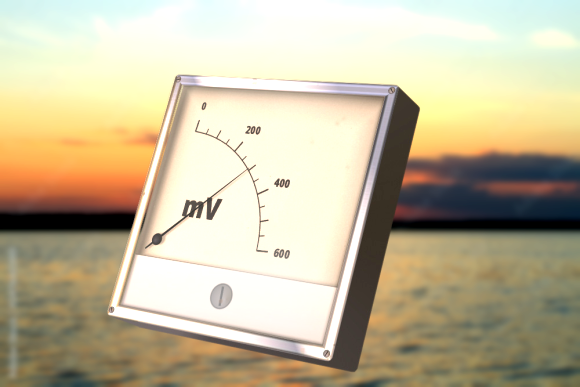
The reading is 300 mV
